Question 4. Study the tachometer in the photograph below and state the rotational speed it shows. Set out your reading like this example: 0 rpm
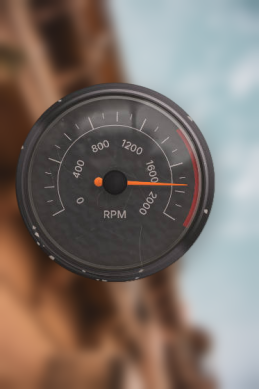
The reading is 1750 rpm
